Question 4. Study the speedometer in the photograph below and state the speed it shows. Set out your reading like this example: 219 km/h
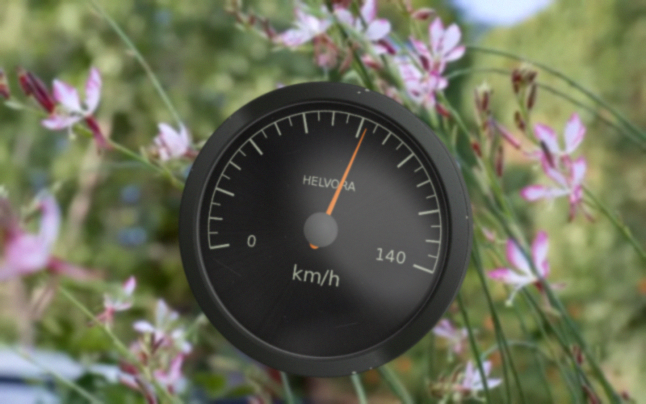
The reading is 82.5 km/h
